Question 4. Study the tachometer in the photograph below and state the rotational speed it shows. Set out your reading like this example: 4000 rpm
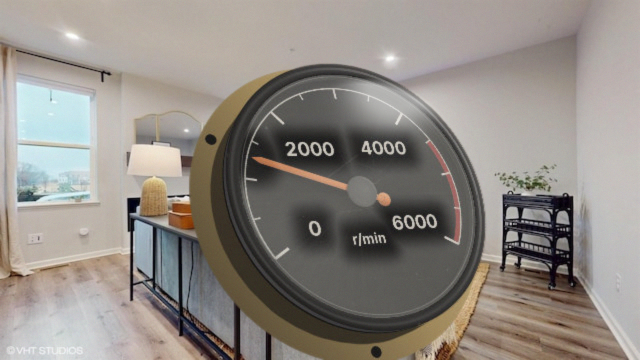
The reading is 1250 rpm
